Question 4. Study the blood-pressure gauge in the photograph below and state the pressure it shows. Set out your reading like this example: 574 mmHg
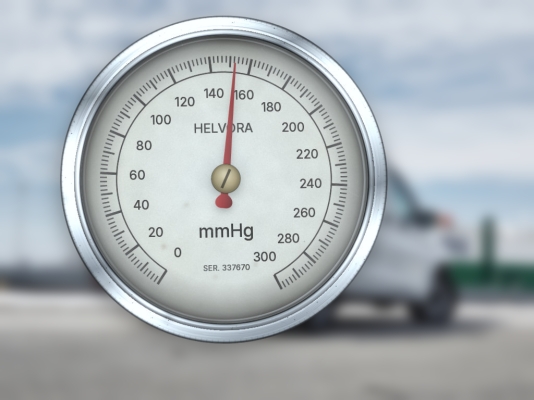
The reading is 152 mmHg
